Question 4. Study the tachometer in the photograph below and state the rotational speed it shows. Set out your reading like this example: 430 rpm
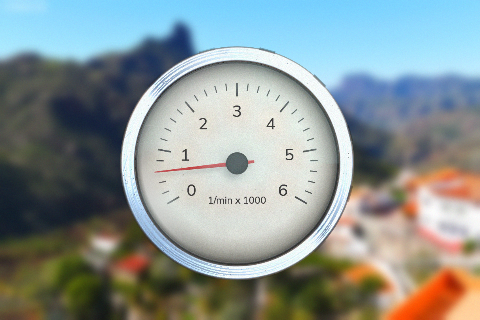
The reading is 600 rpm
